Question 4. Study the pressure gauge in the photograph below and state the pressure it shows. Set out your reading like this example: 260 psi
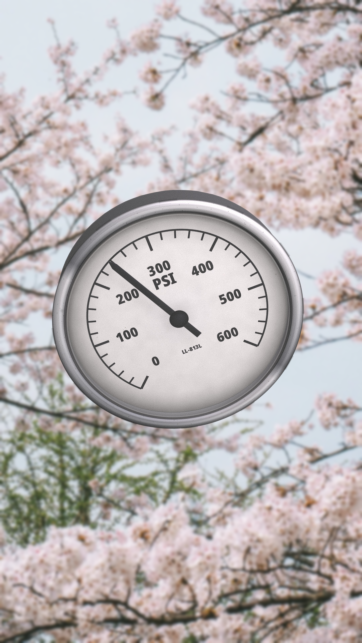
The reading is 240 psi
